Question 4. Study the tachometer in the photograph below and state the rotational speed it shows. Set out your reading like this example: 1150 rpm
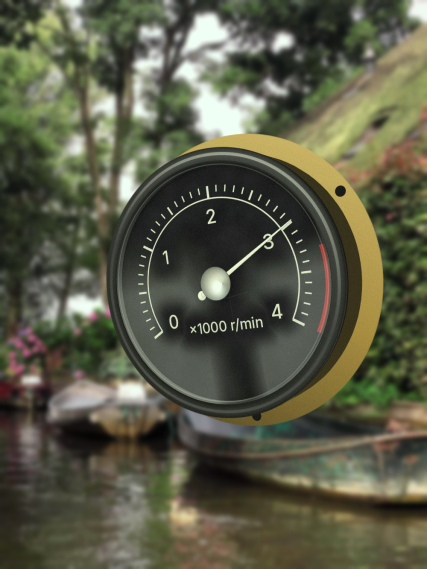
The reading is 3000 rpm
